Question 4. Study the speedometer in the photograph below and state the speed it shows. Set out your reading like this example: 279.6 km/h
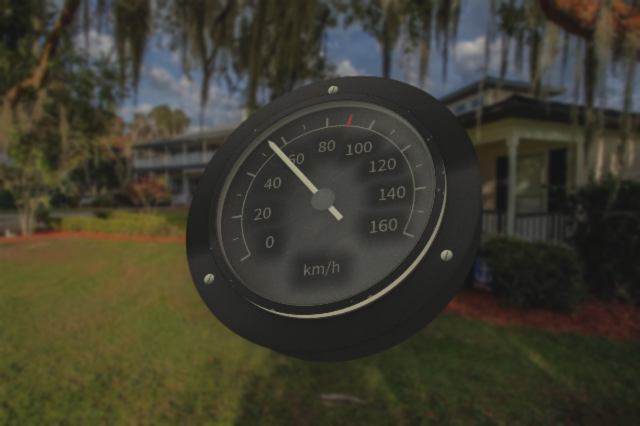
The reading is 55 km/h
